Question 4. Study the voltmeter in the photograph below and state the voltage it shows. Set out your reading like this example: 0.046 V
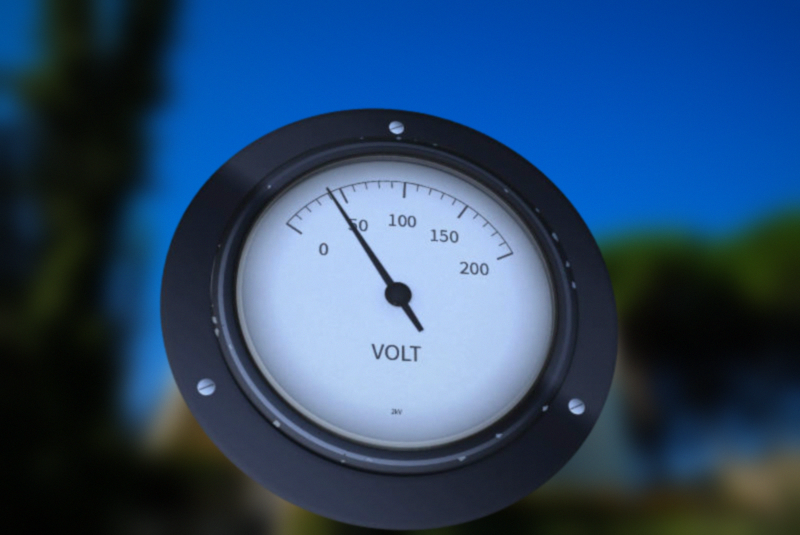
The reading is 40 V
